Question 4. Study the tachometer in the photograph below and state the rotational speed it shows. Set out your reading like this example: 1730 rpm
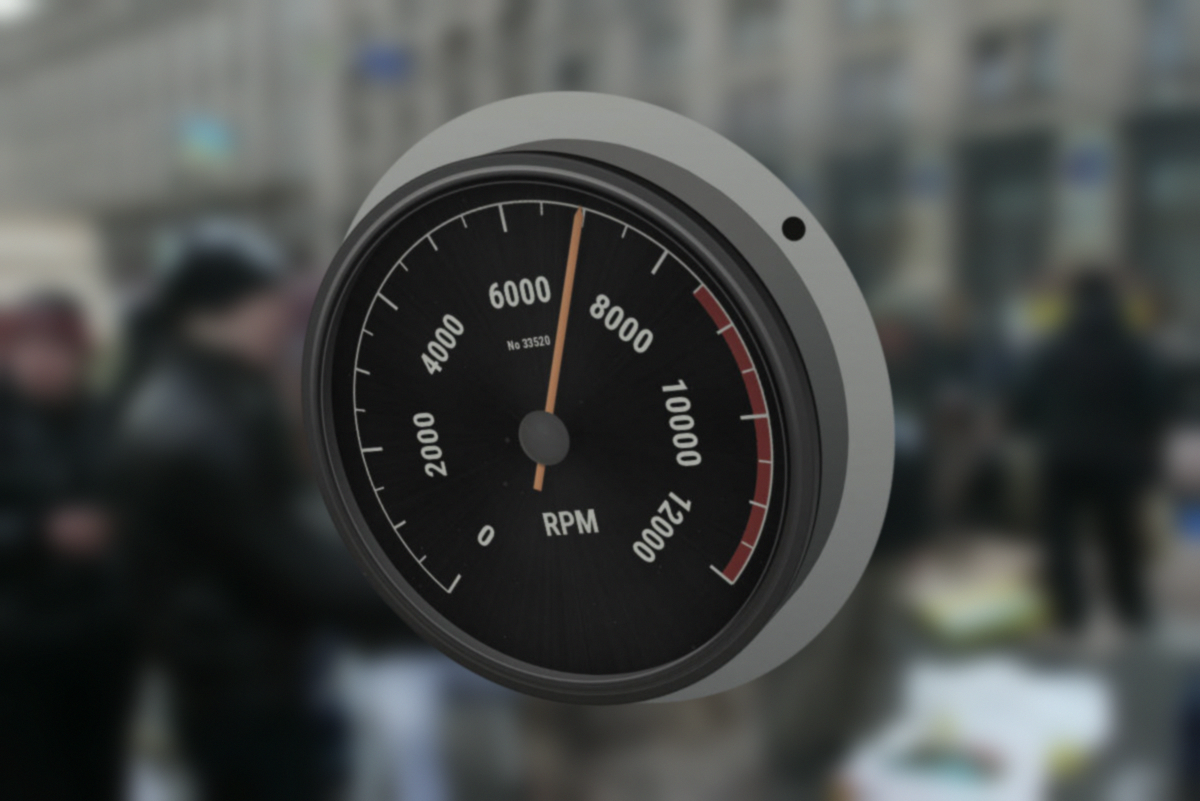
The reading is 7000 rpm
